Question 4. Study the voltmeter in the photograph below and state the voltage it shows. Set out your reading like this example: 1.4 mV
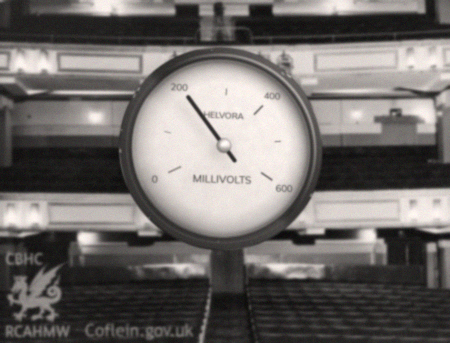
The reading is 200 mV
